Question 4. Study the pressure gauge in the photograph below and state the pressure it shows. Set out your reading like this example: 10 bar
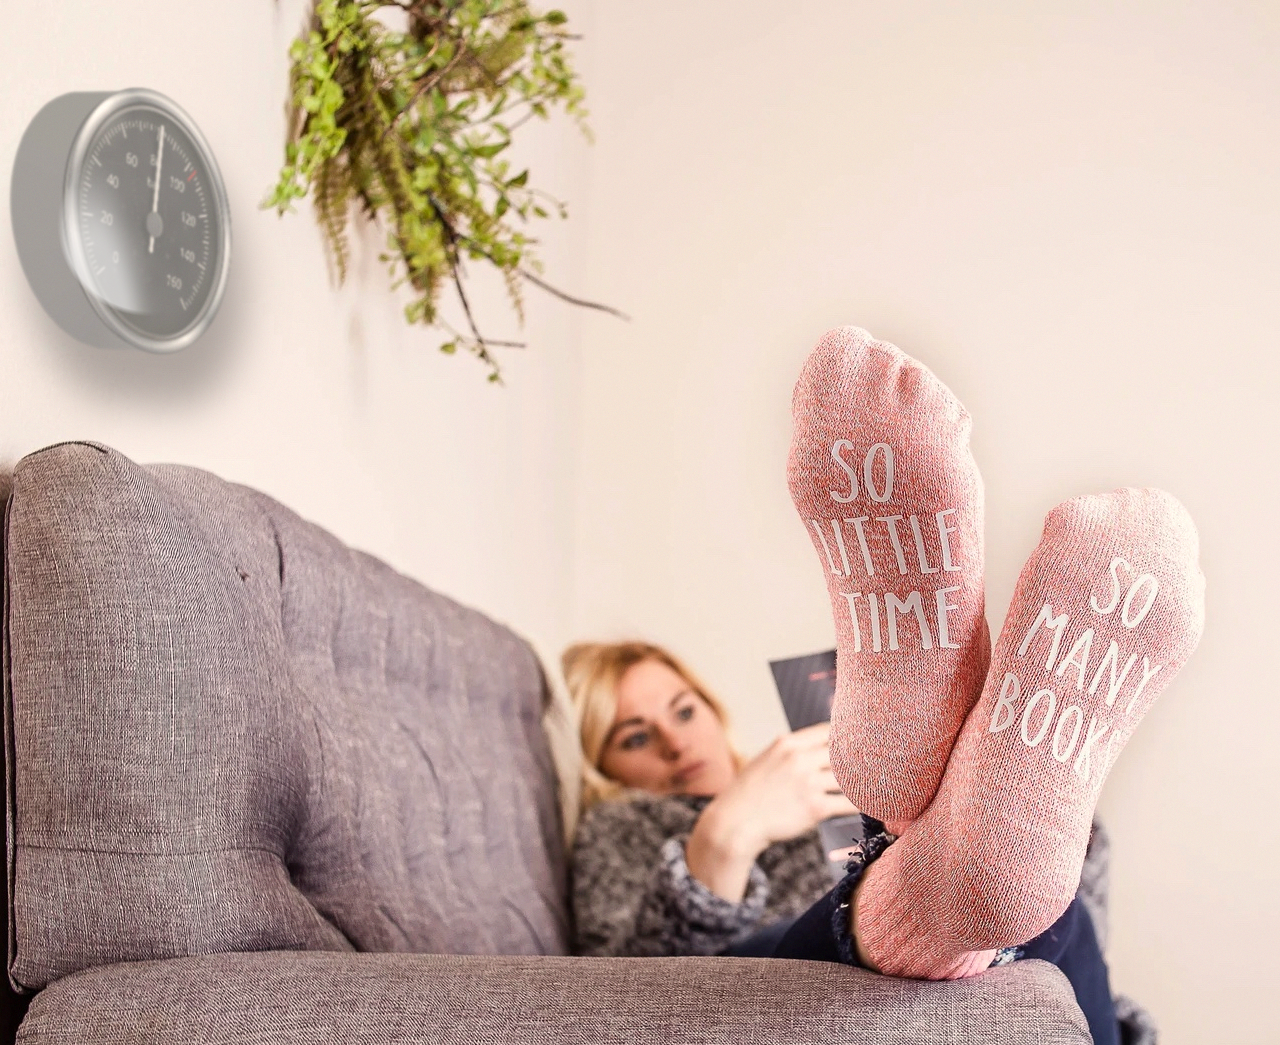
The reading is 80 bar
